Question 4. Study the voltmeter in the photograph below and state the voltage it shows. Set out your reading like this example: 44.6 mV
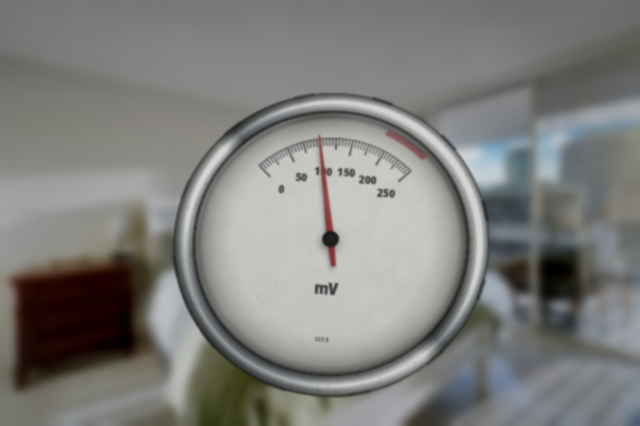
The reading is 100 mV
